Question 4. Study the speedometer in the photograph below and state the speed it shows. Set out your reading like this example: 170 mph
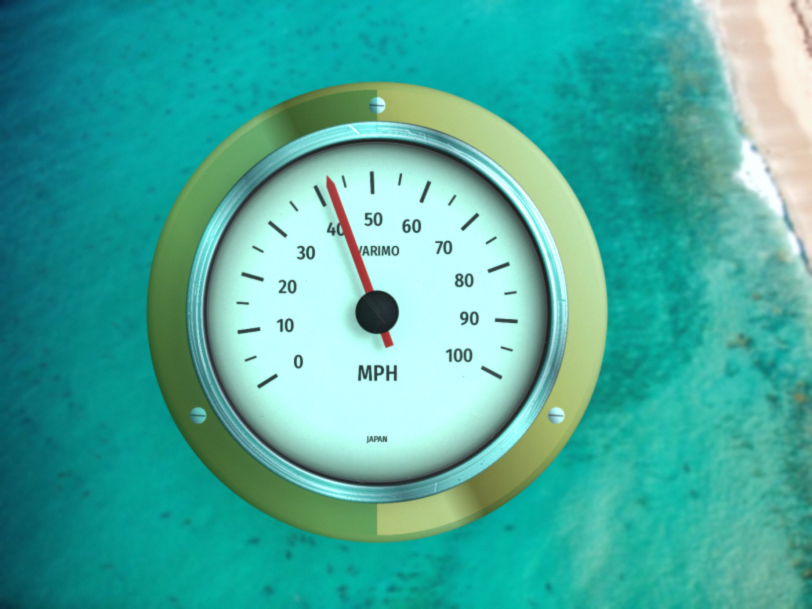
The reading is 42.5 mph
